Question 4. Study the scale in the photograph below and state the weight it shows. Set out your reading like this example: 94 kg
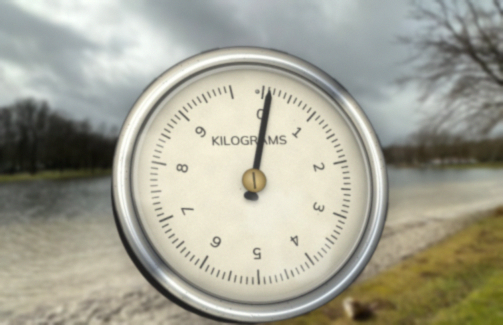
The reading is 0.1 kg
